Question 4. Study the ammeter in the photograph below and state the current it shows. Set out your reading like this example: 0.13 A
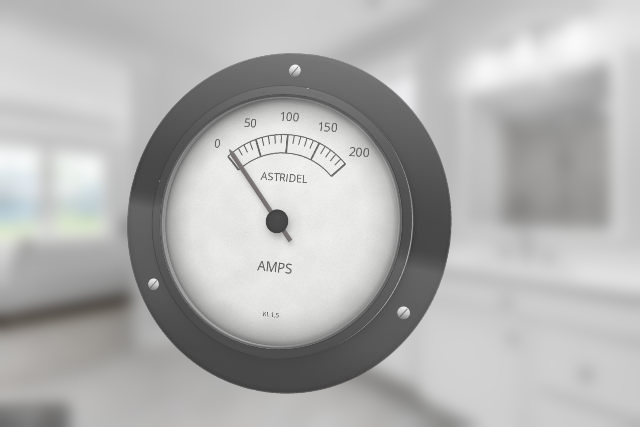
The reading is 10 A
